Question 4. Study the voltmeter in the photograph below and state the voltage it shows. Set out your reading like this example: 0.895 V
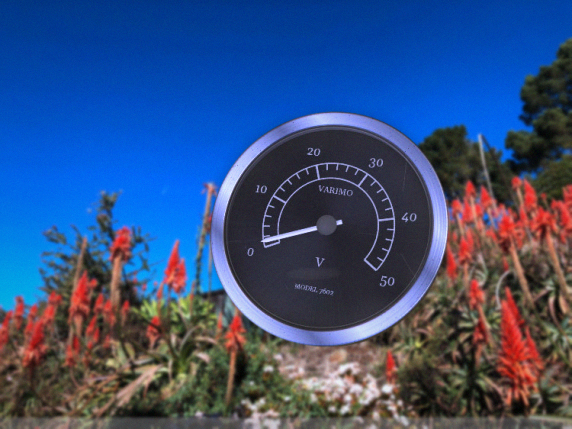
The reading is 1 V
